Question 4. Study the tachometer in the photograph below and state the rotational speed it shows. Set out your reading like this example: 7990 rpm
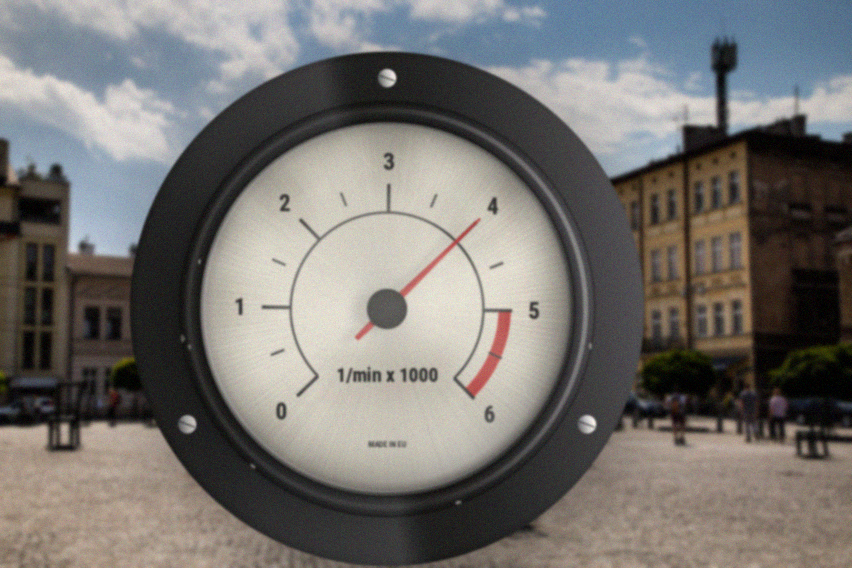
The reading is 4000 rpm
